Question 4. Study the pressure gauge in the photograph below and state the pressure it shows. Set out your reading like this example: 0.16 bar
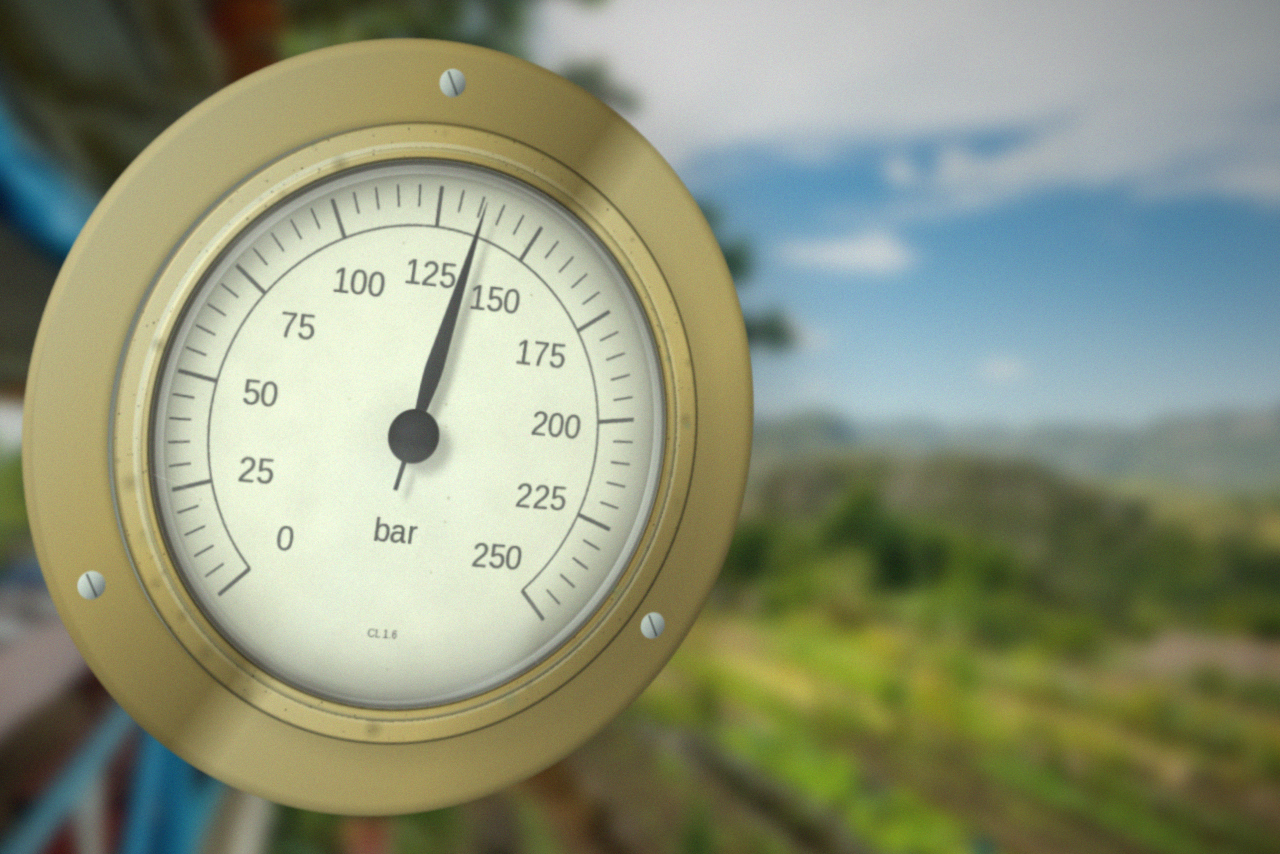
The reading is 135 bar
